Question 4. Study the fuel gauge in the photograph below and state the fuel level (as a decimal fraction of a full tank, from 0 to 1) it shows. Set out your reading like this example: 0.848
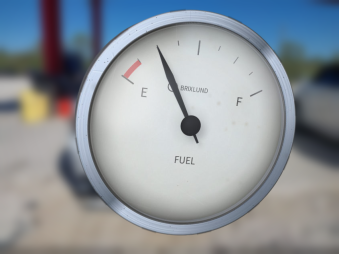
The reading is 0.25
